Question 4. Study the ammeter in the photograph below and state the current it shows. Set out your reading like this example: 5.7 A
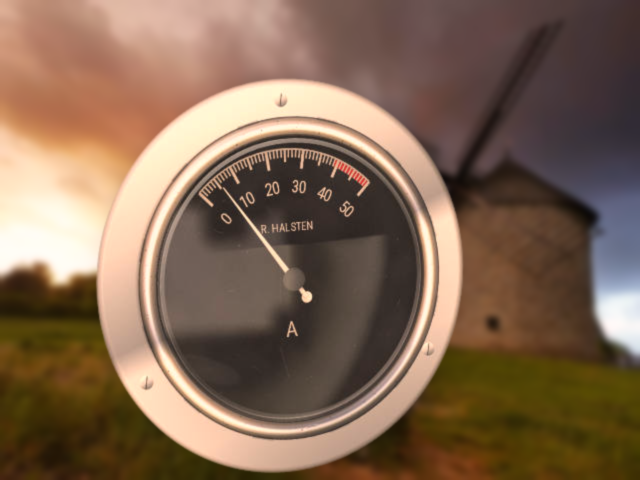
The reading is 5 A
